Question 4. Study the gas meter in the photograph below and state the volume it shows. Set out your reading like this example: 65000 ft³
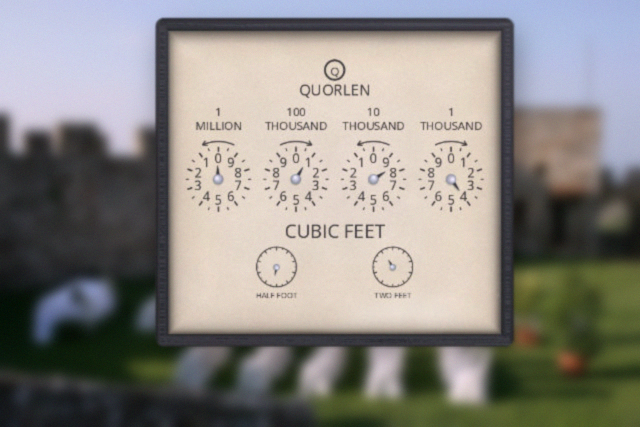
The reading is 8400 ft³
